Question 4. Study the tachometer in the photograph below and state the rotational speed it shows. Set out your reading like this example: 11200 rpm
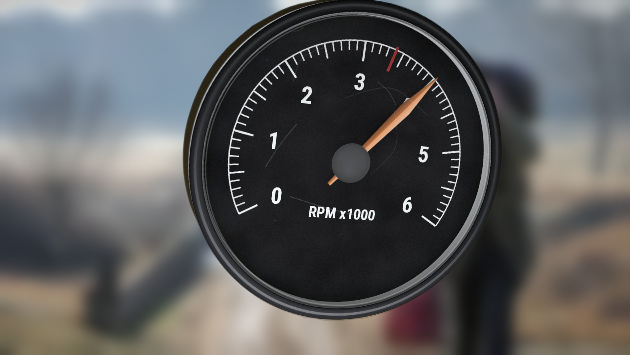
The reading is 4000 rpm
